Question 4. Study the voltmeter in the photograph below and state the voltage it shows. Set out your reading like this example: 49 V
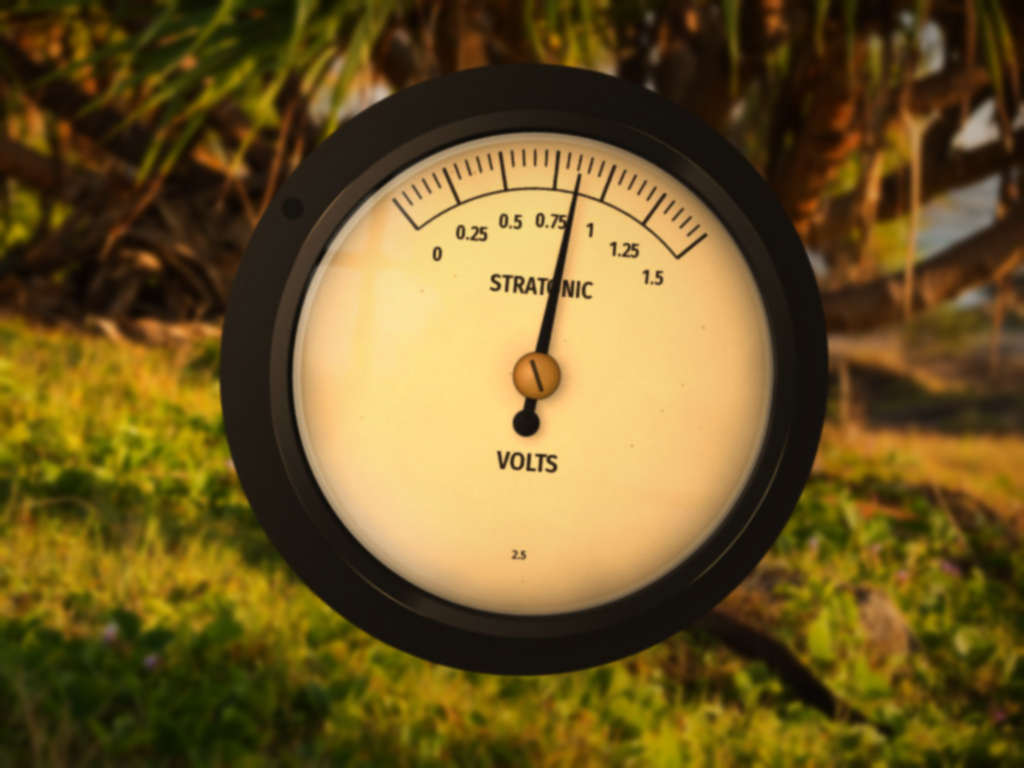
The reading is 0.85 V
